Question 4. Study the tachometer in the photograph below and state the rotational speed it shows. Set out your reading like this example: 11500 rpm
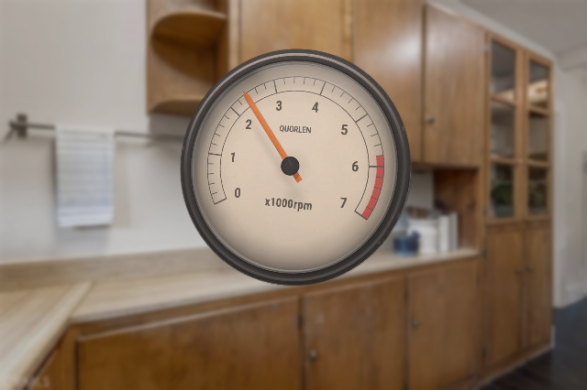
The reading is 2400 rpm
